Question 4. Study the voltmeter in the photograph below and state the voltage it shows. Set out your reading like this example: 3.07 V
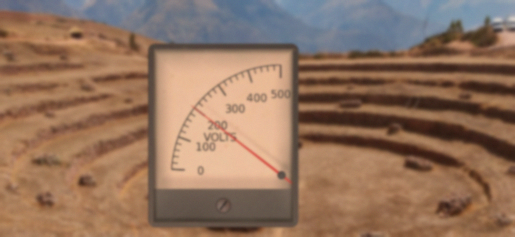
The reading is 200 V
